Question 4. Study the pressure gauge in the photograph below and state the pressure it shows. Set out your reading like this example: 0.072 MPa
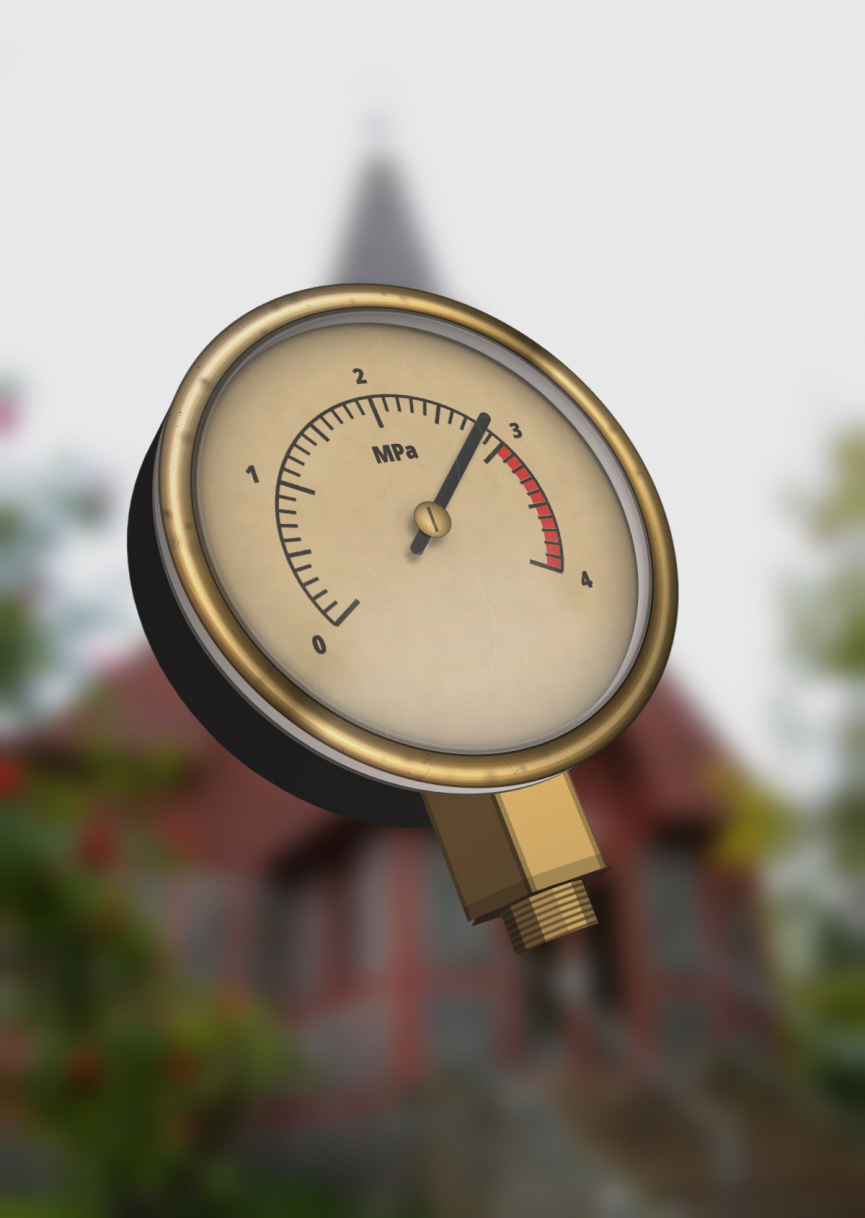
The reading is 2.8 MPa
